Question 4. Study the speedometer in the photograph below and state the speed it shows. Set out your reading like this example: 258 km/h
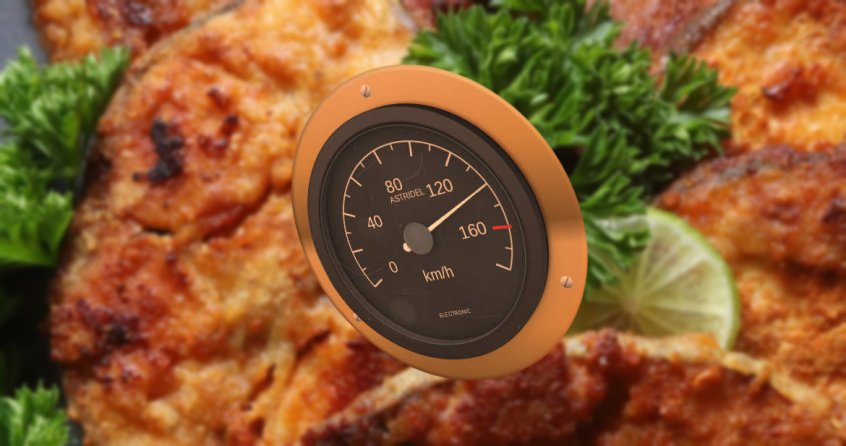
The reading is 140 km/h
